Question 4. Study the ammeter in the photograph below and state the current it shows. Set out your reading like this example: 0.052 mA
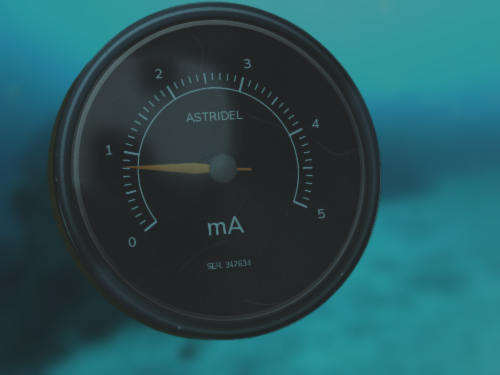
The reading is 0.8 mA
